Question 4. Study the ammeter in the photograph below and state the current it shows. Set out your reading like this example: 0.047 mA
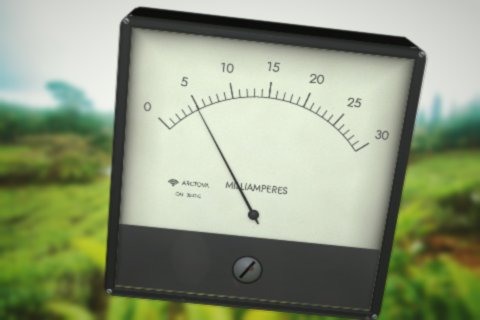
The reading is 5 mA
